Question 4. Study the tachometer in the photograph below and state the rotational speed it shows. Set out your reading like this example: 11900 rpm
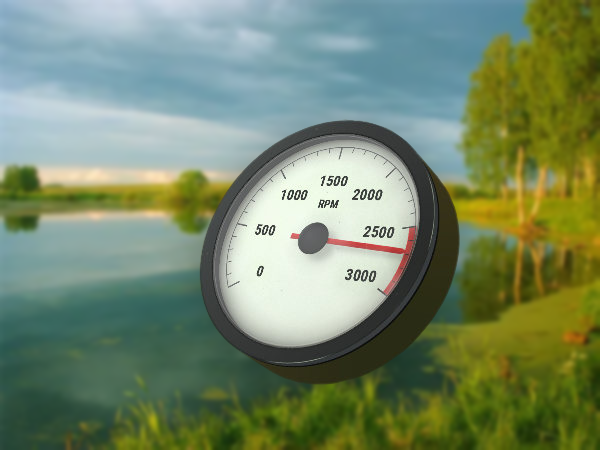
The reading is 2700 rpm
